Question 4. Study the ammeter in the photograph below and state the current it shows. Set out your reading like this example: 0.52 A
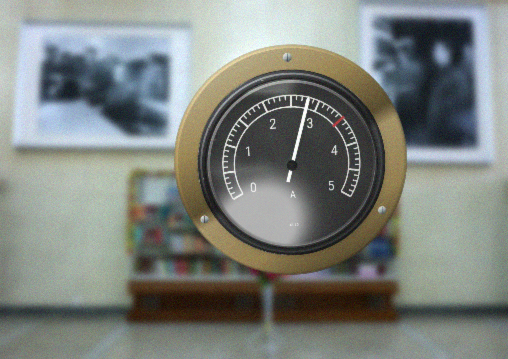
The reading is 2.8 A
